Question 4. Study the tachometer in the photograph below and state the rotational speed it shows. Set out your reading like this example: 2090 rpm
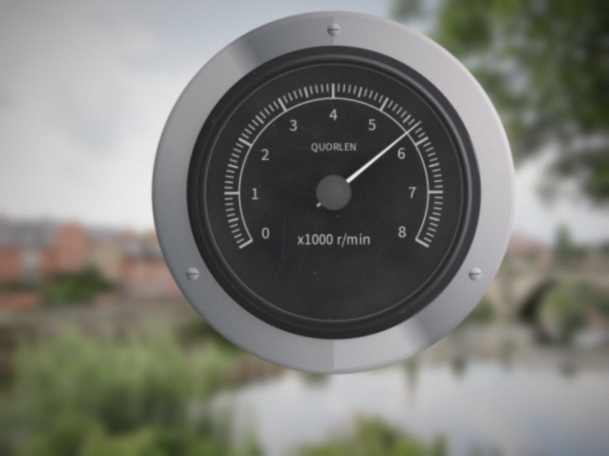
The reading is 5700 rpm
